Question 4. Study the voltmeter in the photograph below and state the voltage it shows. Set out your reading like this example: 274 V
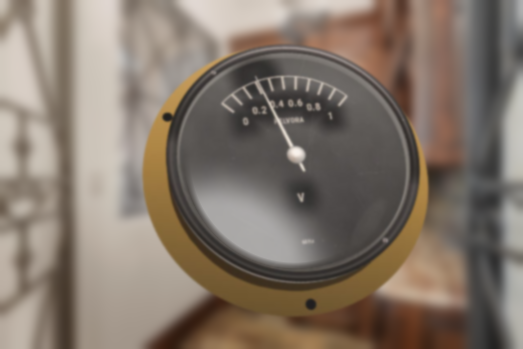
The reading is 0.3 V
